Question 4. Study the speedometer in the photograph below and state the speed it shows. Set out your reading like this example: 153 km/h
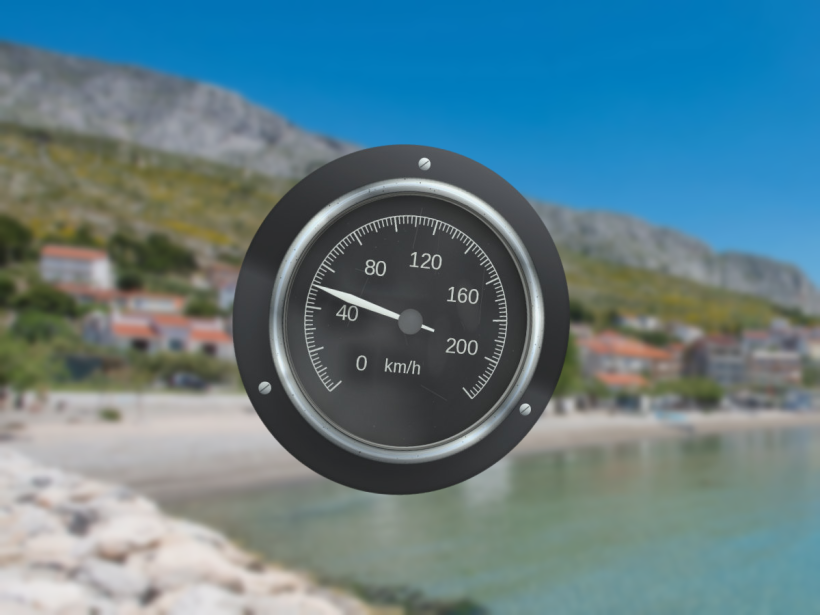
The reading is 50 km/h
